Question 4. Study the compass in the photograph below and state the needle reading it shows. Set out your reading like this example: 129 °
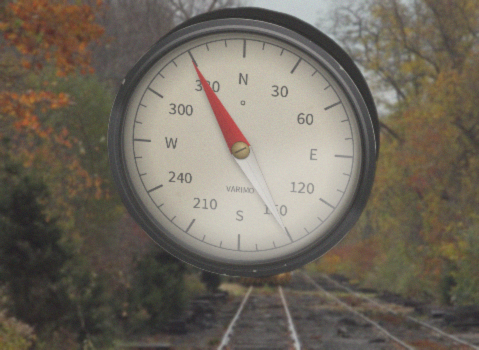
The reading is 330 °
